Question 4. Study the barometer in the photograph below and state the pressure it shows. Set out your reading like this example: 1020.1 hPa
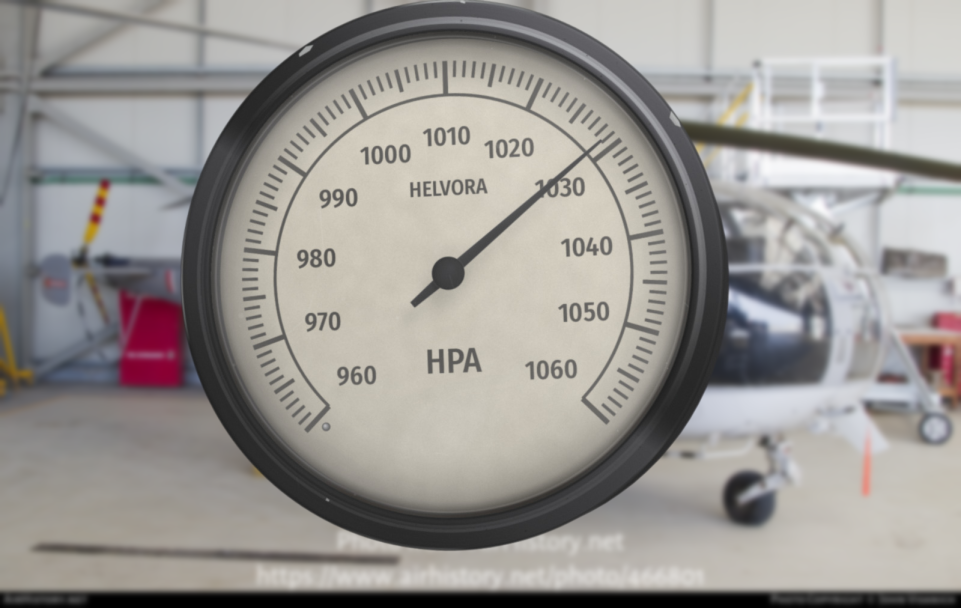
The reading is 1029 hPa
